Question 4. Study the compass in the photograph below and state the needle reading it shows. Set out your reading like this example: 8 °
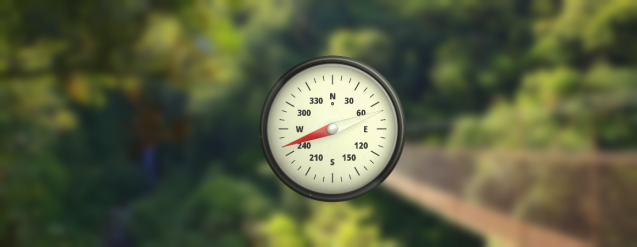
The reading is 250 °
